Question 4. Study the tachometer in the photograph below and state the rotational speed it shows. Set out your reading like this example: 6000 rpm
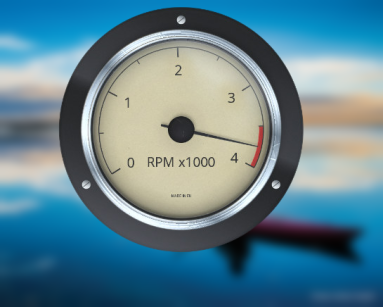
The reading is 3750 rpm
